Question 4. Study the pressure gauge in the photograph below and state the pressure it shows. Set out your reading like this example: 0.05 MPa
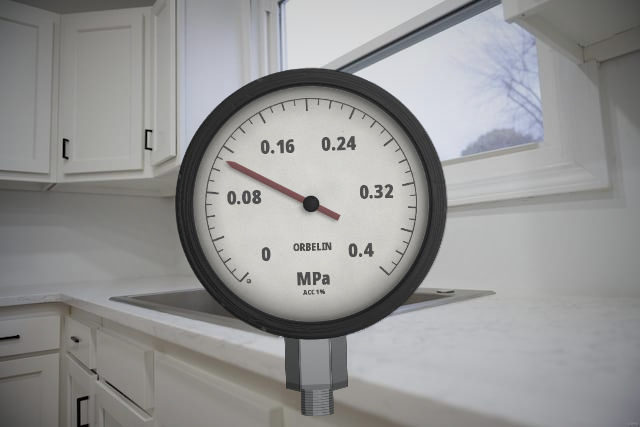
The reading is 0.11 MPa
